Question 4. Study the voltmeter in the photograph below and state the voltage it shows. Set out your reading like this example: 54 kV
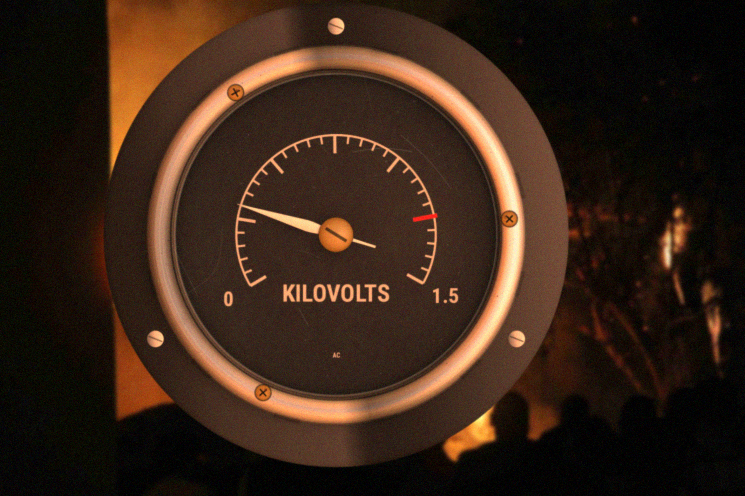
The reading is 0.3 kV
